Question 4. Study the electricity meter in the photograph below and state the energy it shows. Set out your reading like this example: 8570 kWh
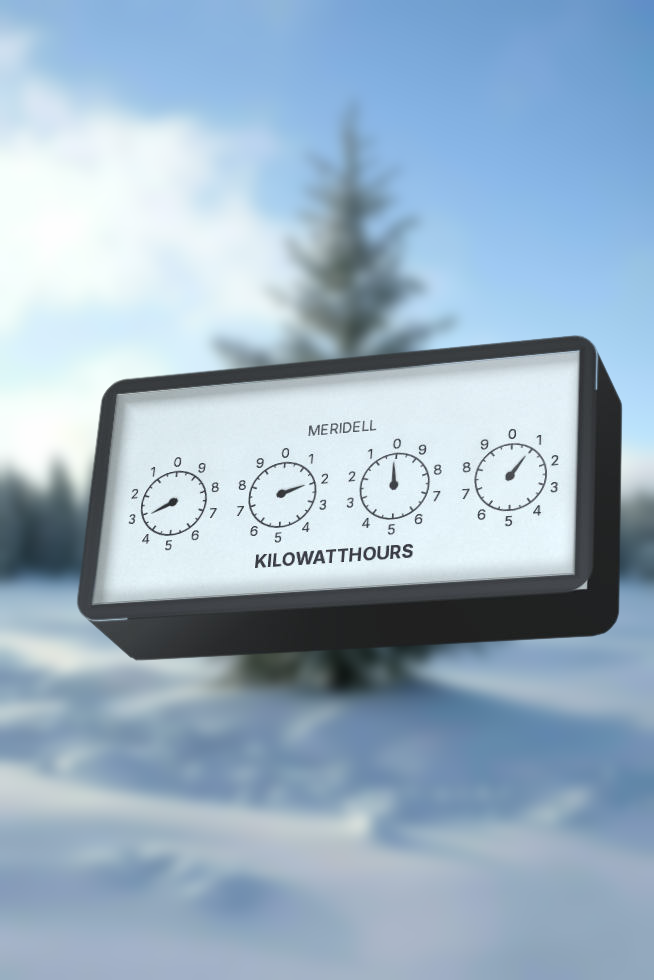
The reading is 3201 kWh
